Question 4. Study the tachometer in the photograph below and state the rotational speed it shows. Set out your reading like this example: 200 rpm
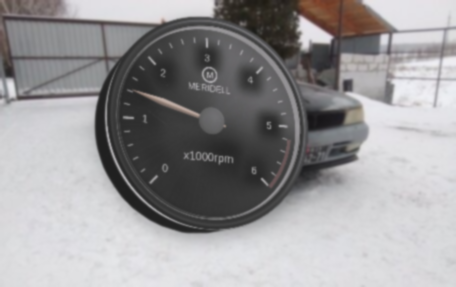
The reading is 1400 rpm
